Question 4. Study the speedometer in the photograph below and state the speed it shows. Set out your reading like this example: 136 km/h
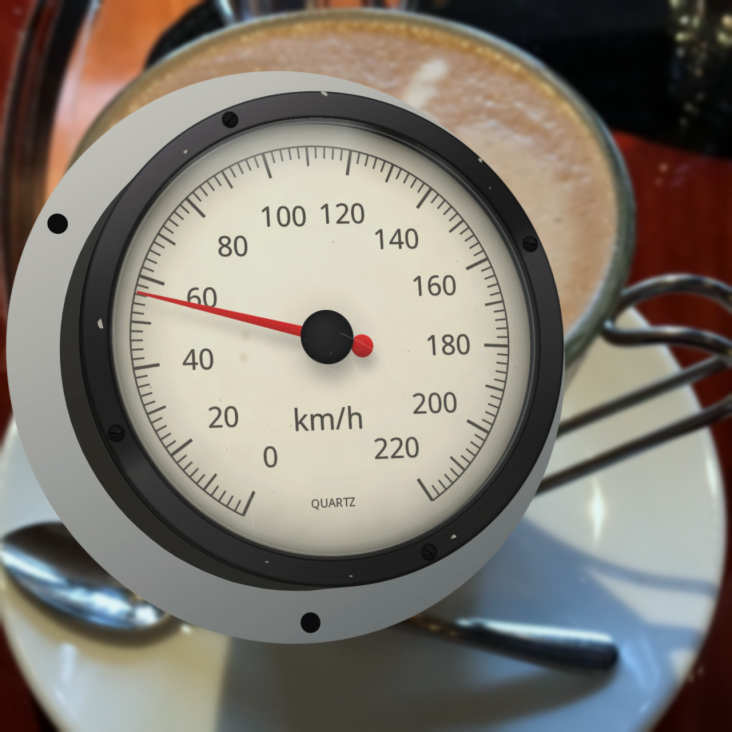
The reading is 56 km/h
